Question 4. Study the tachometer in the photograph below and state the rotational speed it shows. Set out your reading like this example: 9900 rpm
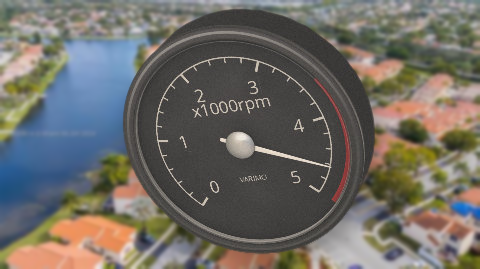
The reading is 4600 rpm
